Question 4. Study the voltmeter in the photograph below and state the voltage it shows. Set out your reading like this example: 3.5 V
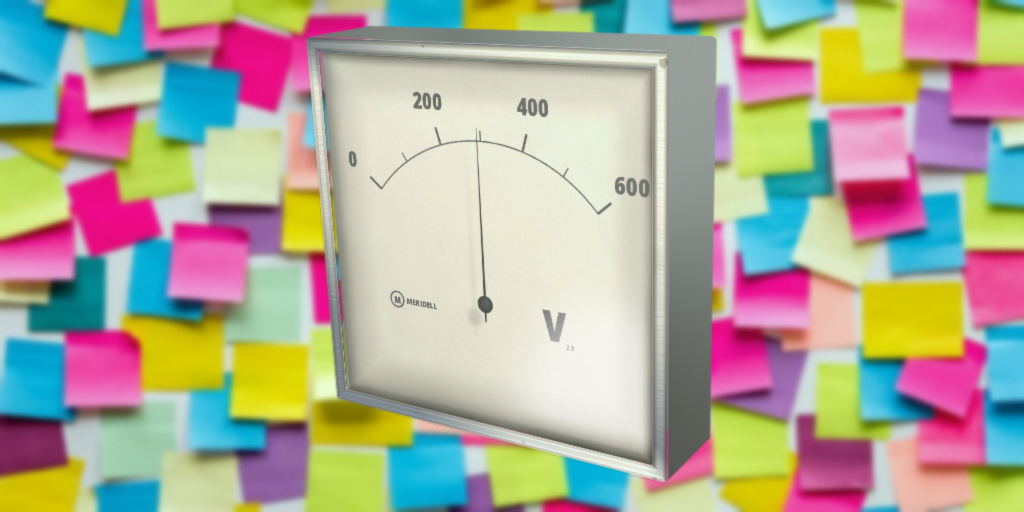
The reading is 300 V
